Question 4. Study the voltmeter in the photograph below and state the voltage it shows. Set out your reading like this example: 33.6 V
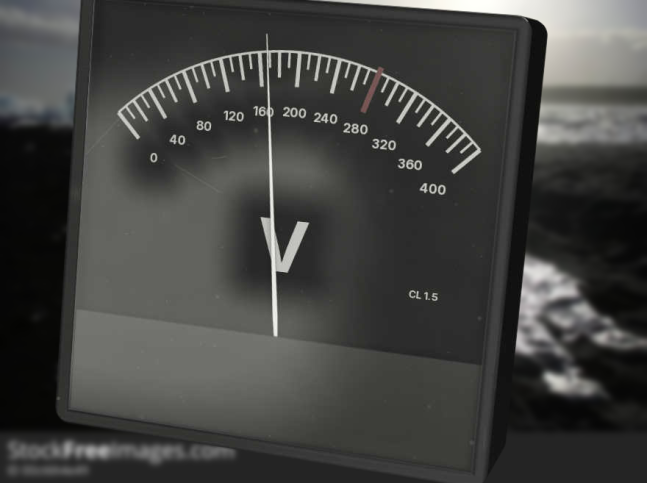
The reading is 170 V
